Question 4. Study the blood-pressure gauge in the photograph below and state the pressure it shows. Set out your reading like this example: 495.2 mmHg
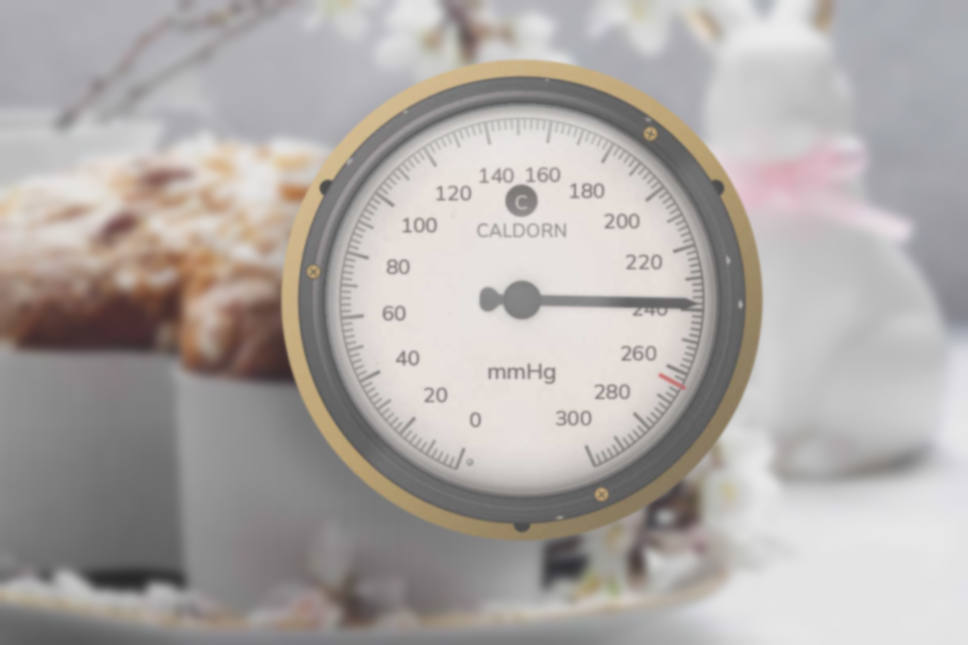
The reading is 238 mmHg
